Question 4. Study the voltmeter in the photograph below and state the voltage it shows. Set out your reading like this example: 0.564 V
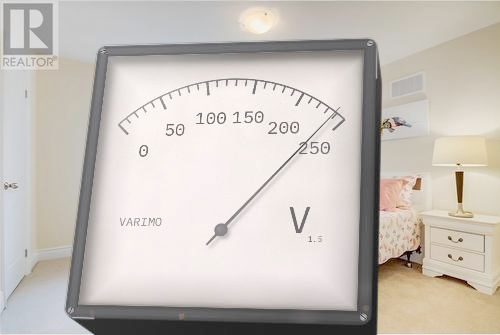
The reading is 240 V
